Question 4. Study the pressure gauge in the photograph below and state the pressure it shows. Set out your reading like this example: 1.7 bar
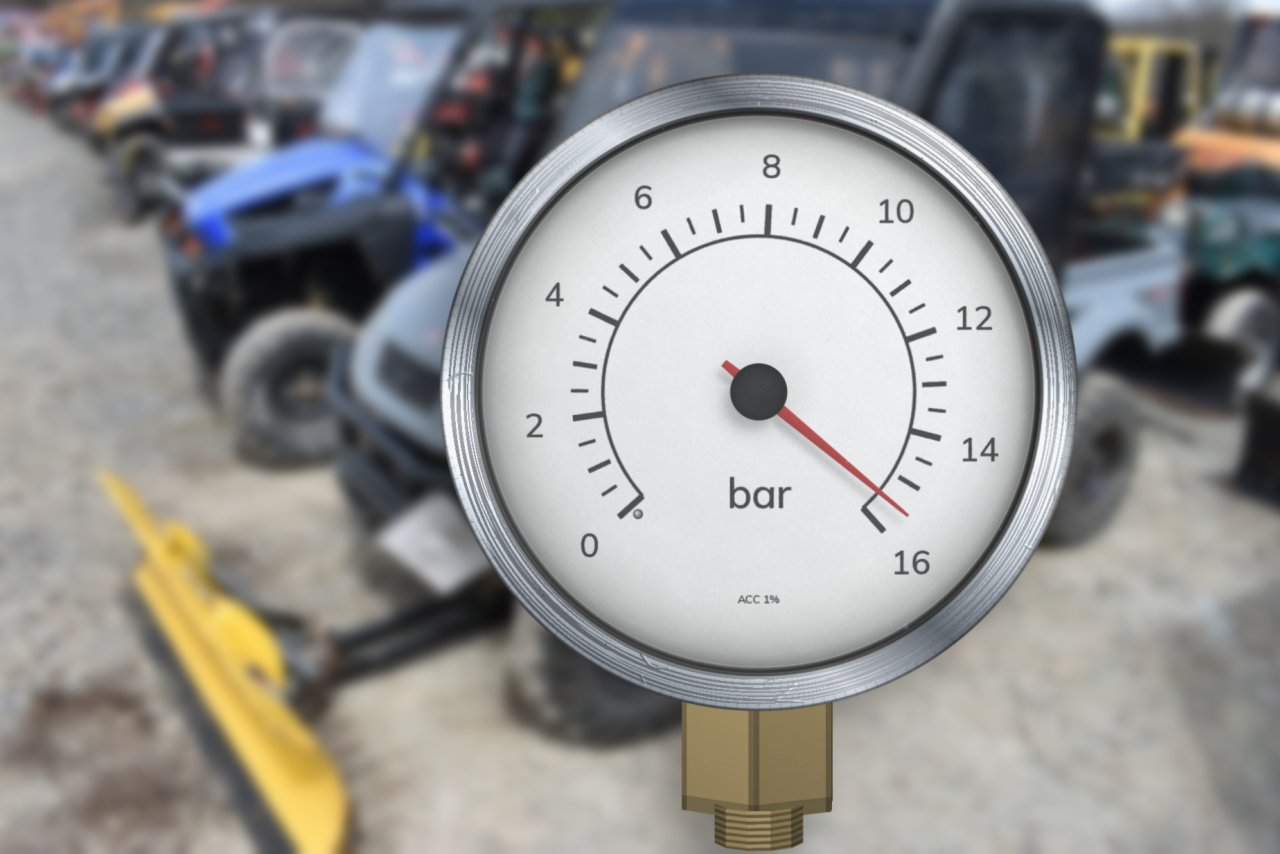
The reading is 15.5 bar
